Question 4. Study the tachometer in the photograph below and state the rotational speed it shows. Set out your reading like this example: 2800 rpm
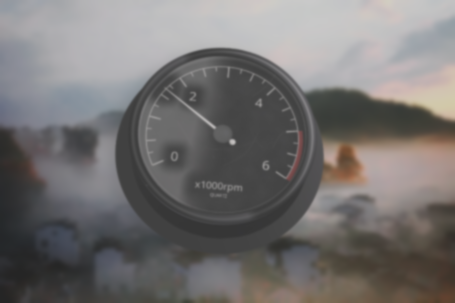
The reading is 1625 rpm
